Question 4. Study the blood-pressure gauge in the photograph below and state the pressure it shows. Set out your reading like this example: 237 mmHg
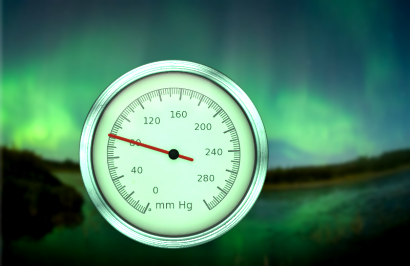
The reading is 80 mmHg
